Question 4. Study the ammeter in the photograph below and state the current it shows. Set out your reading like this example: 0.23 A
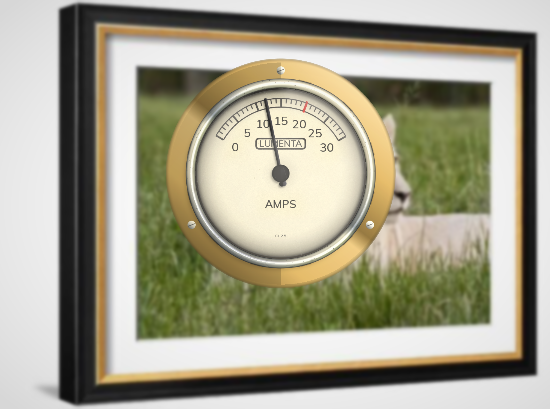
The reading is 12 A
